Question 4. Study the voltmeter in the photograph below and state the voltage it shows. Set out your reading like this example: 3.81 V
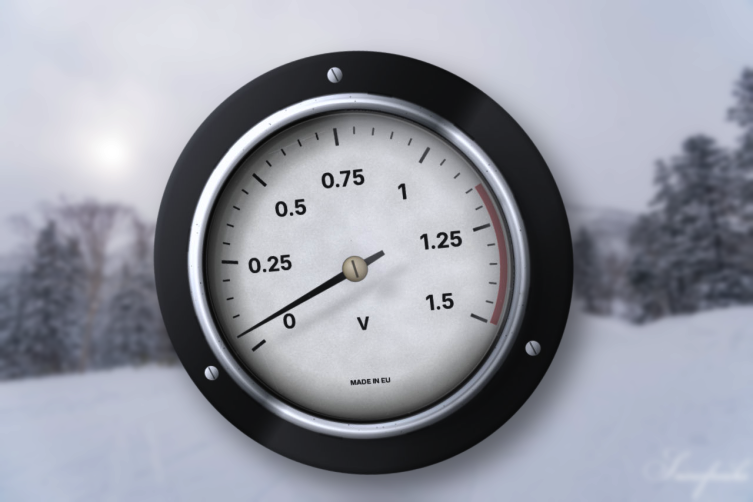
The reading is 0.05 V
